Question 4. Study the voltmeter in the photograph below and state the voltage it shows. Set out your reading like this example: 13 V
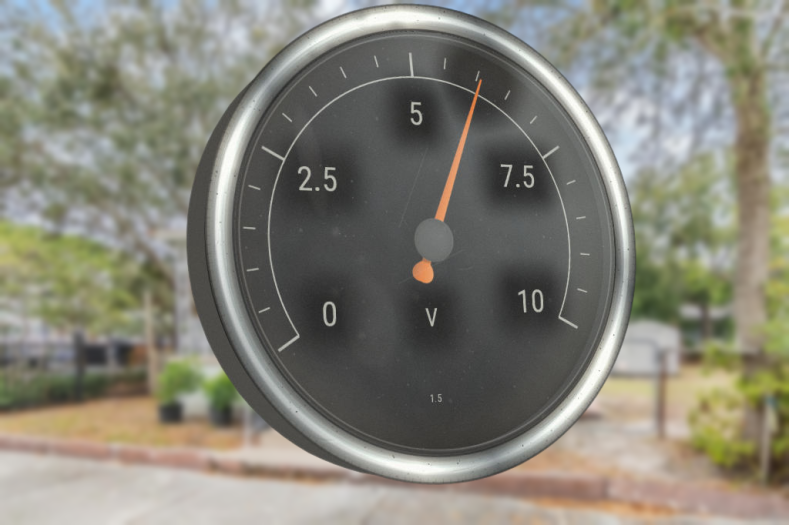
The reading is 6 V
